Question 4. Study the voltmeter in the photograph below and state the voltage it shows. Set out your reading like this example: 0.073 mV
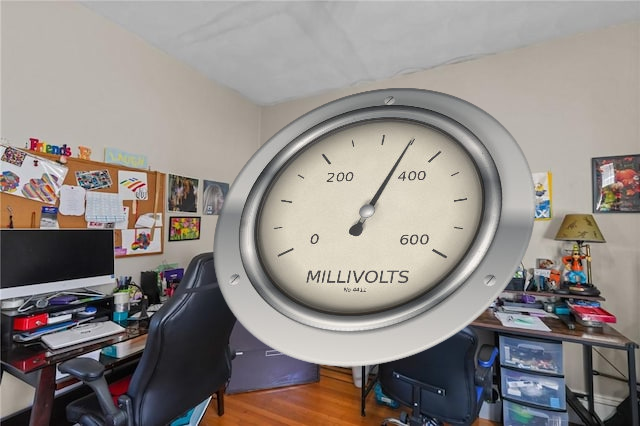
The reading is 350 mV
